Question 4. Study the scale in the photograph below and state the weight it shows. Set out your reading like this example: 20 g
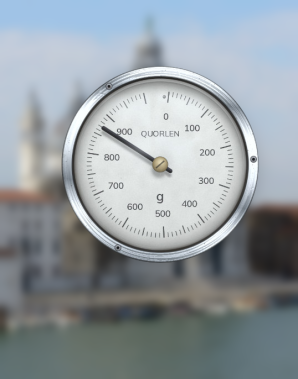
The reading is 870 g
